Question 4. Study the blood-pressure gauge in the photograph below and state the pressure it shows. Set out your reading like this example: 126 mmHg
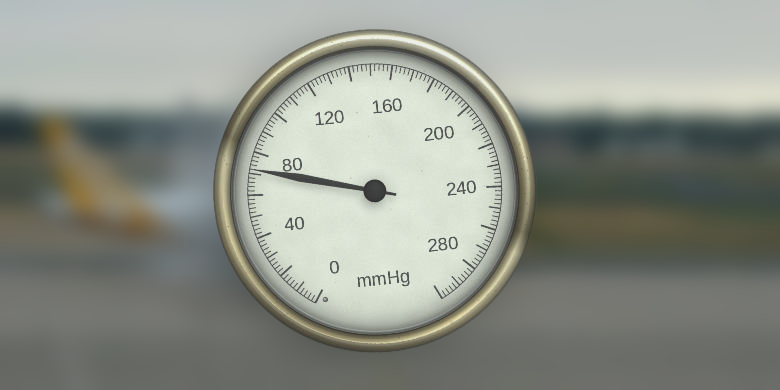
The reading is 72 mmHg
